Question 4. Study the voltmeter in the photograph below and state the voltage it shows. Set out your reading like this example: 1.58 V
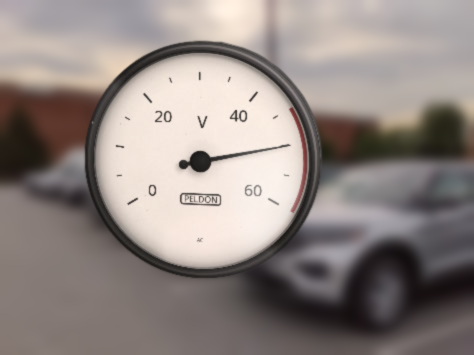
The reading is 50 V
